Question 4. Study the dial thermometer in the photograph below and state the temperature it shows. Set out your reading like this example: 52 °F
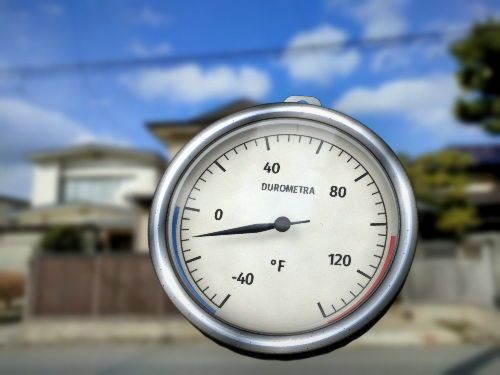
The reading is -12 °F
